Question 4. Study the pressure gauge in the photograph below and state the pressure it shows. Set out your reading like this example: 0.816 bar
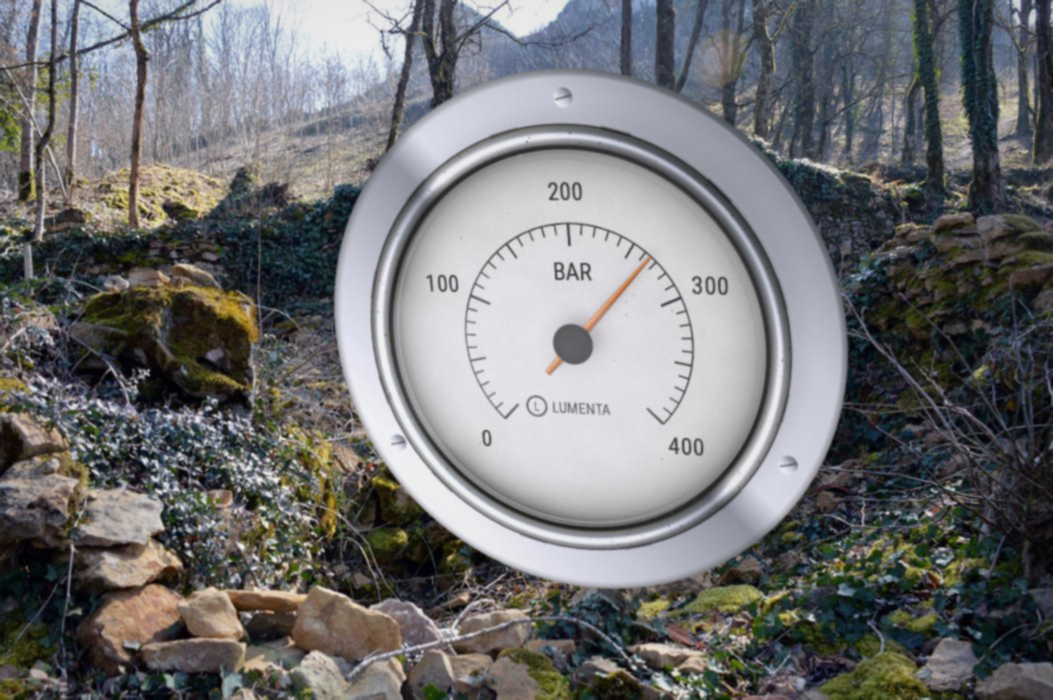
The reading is 265 bar
